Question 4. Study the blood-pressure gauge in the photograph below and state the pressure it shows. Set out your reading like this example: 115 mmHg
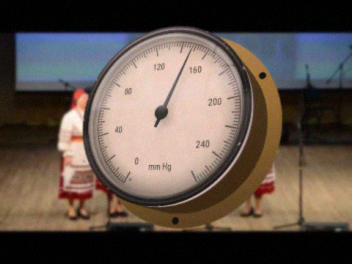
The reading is 150 mmHg
